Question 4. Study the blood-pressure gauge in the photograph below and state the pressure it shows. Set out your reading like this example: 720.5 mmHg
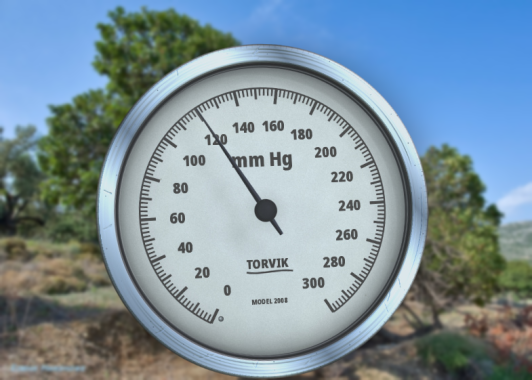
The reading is 120 mmHg
